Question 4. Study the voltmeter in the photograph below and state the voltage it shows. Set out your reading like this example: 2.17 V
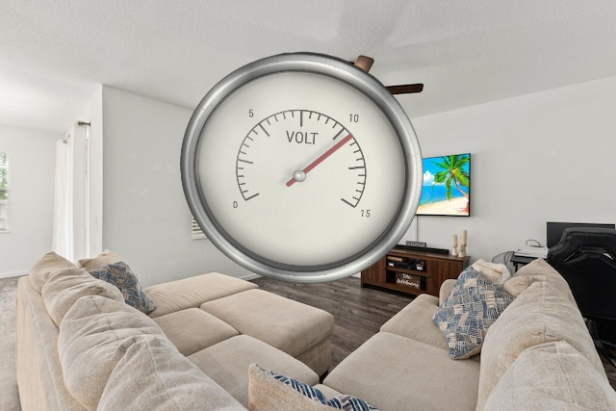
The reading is 10.5 V
